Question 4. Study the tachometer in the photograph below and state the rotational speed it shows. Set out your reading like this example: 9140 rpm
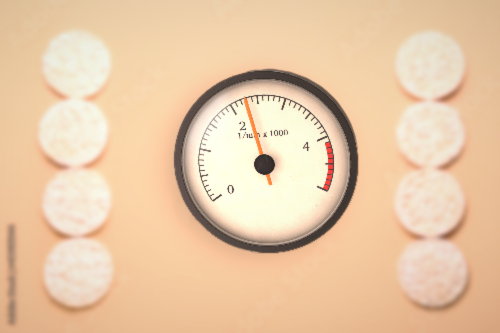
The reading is 2300 rpm
